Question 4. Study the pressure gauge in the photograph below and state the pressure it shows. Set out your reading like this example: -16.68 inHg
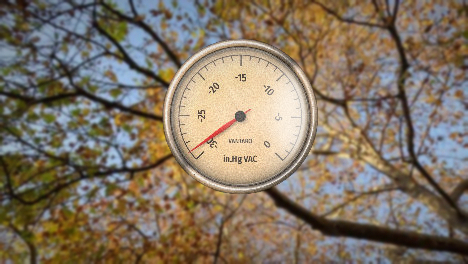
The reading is -29 inHg
